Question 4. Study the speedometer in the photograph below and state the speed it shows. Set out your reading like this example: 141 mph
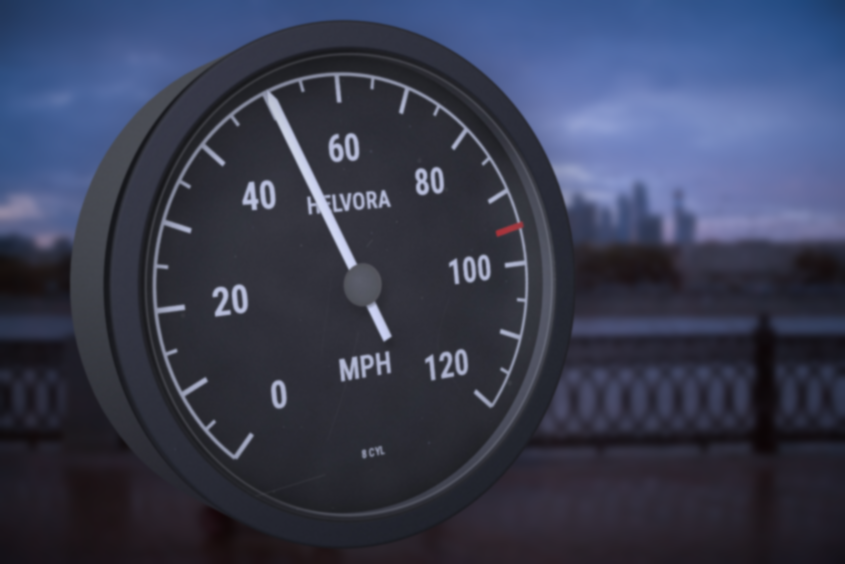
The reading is 50 mph
